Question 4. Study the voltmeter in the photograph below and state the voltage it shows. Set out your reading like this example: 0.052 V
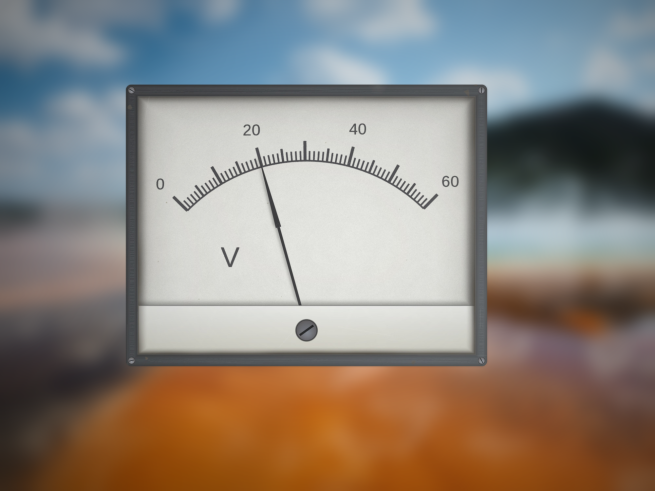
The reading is 20 V
